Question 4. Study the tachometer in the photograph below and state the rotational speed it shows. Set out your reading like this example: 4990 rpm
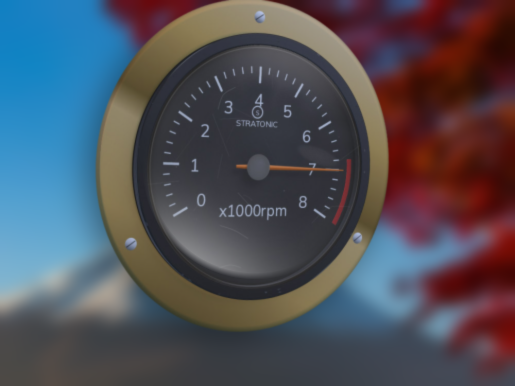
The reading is 7000 rpm
